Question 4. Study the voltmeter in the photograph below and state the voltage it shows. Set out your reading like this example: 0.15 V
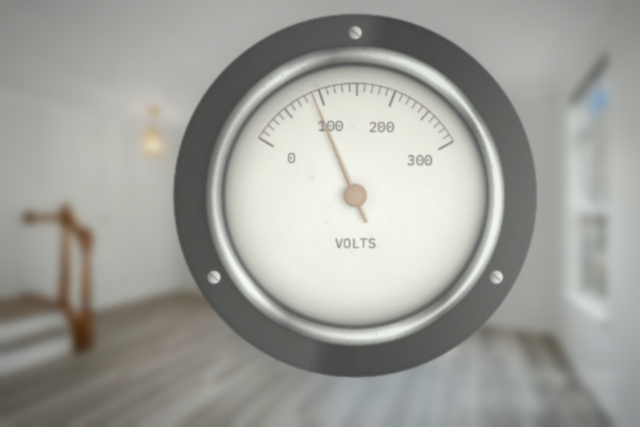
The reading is 90 V
